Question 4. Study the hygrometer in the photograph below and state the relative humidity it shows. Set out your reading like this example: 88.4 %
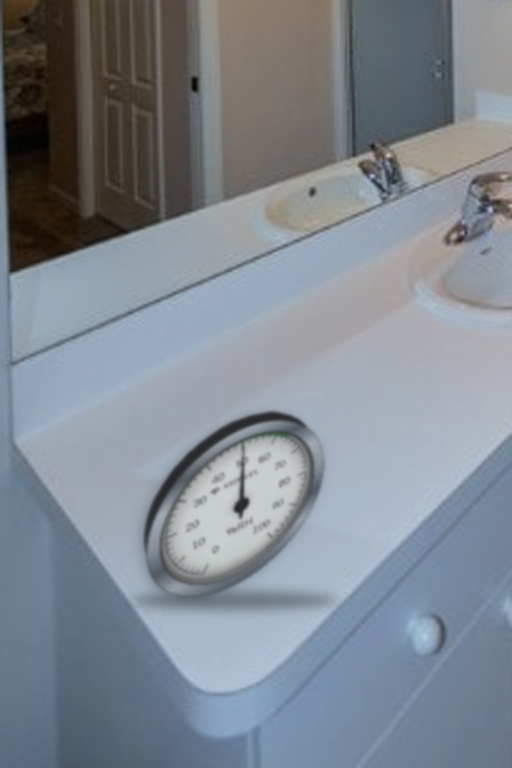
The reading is 50 %
